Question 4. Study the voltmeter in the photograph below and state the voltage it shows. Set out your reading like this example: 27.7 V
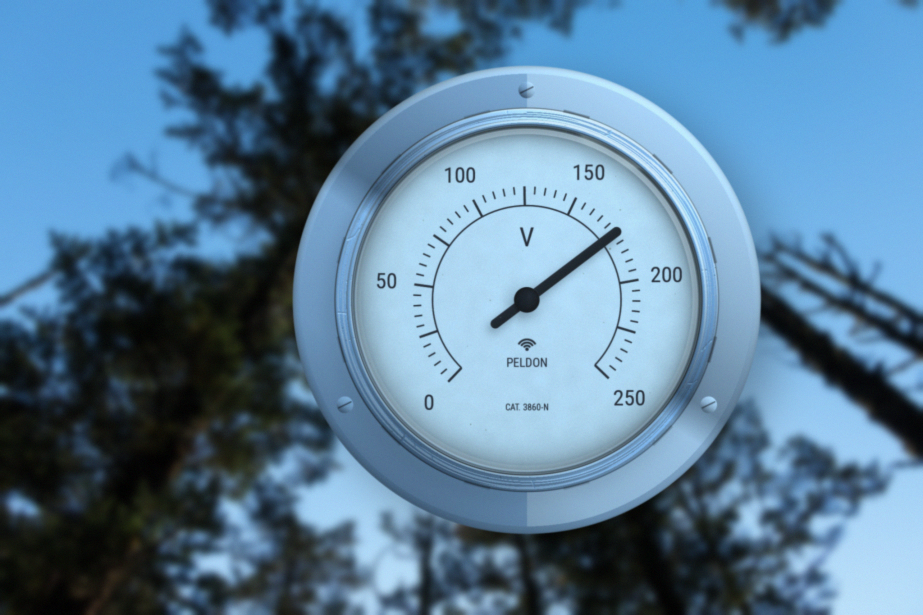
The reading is 175 V
